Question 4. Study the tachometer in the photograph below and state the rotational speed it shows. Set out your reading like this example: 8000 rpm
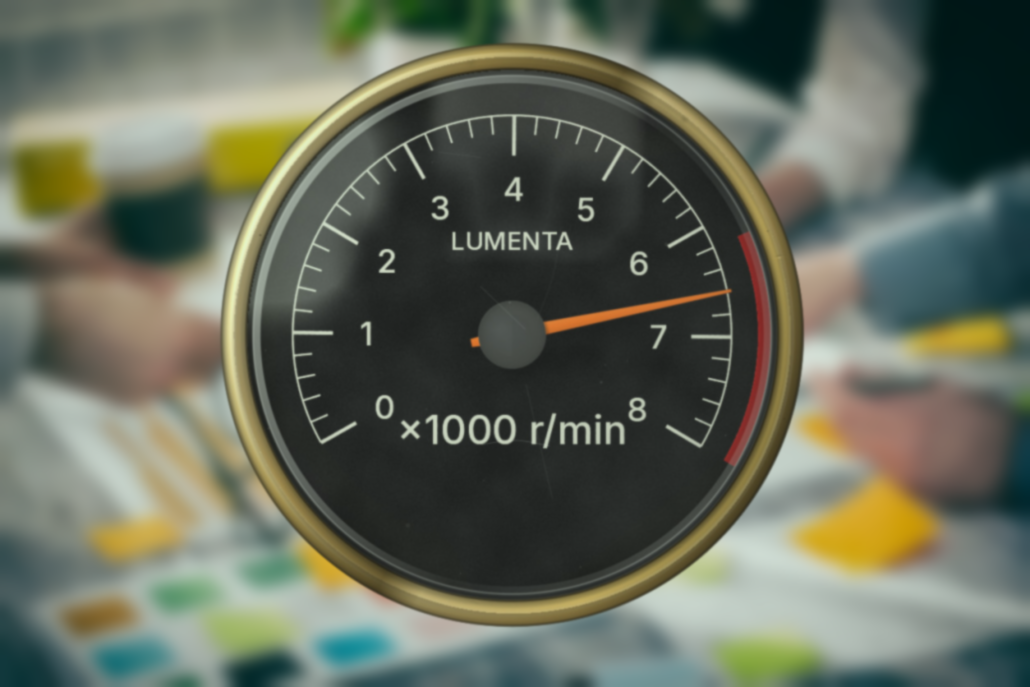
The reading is 6600 rpm
